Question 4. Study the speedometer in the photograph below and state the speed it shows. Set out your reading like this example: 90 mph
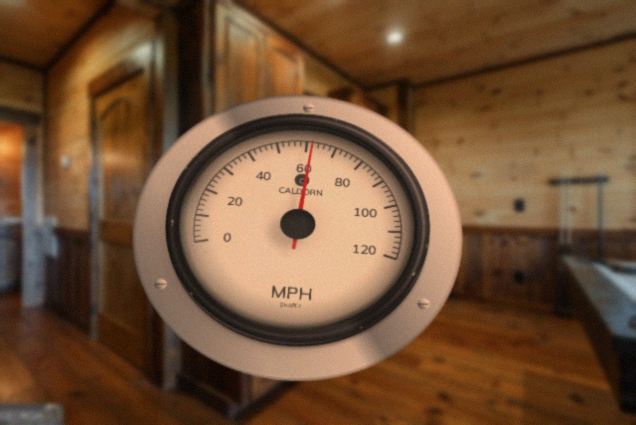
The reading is 62 mph
